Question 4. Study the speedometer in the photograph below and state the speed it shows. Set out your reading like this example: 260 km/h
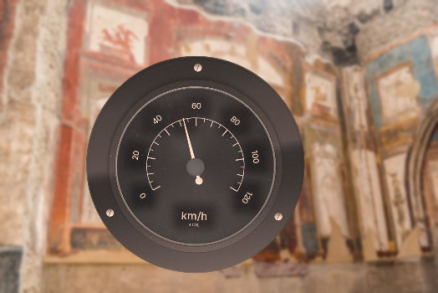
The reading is 52.5 km/h
